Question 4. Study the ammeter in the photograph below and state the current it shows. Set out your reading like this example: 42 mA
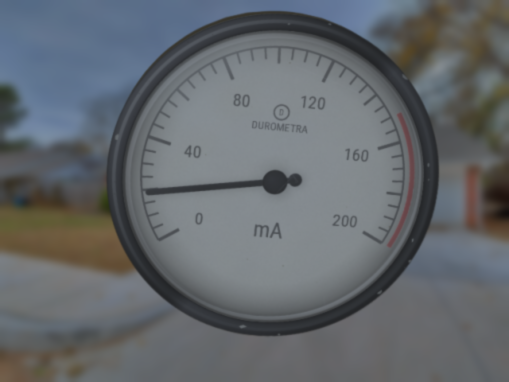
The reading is 20 mA
